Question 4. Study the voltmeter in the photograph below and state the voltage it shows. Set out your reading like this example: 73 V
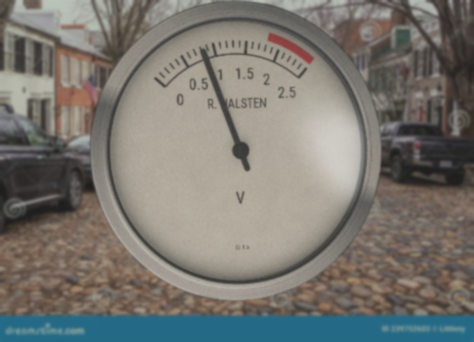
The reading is 0.8 V
